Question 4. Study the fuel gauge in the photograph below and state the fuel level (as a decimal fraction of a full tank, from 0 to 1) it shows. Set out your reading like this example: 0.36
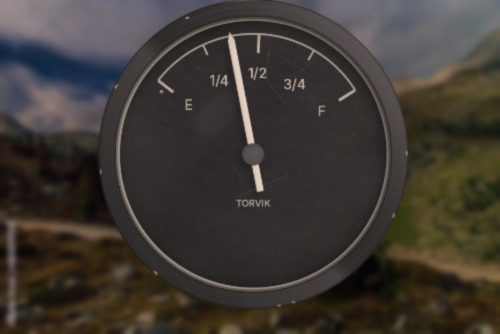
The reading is 0.375
